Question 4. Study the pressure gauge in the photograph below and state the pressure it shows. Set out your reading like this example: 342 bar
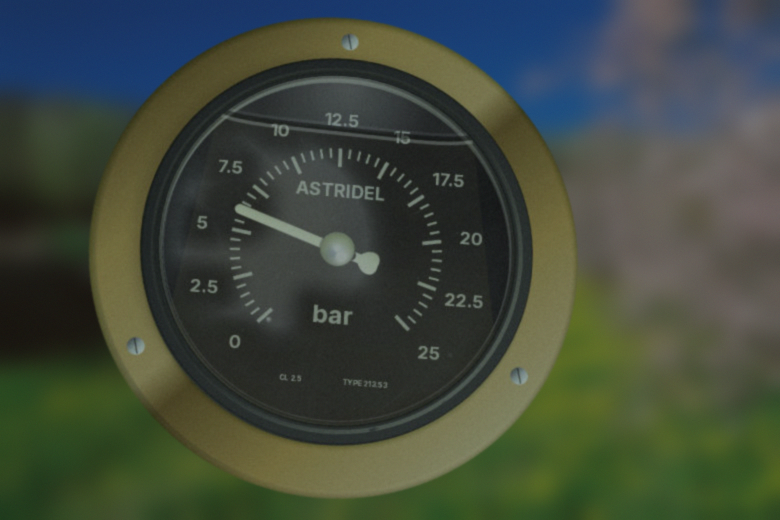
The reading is 6 bar
